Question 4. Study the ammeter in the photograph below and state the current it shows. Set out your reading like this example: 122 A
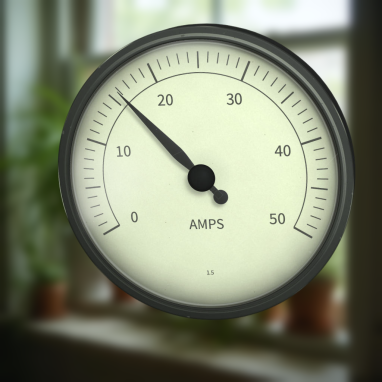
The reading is 16 A
